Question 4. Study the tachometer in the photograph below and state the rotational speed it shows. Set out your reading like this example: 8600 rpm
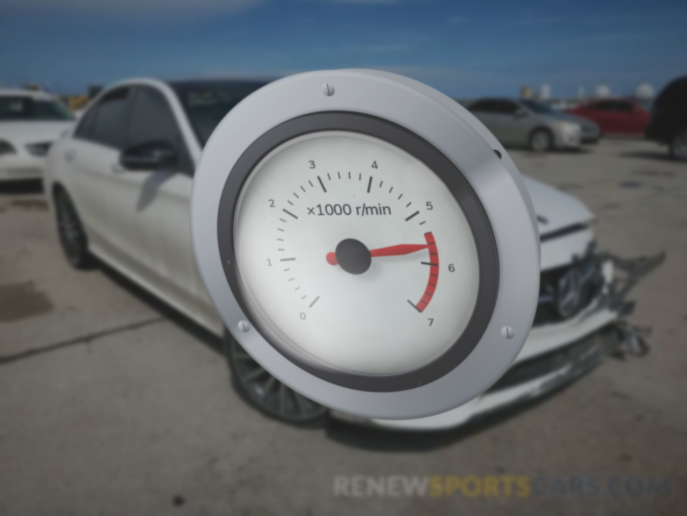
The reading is 5600 rpm
